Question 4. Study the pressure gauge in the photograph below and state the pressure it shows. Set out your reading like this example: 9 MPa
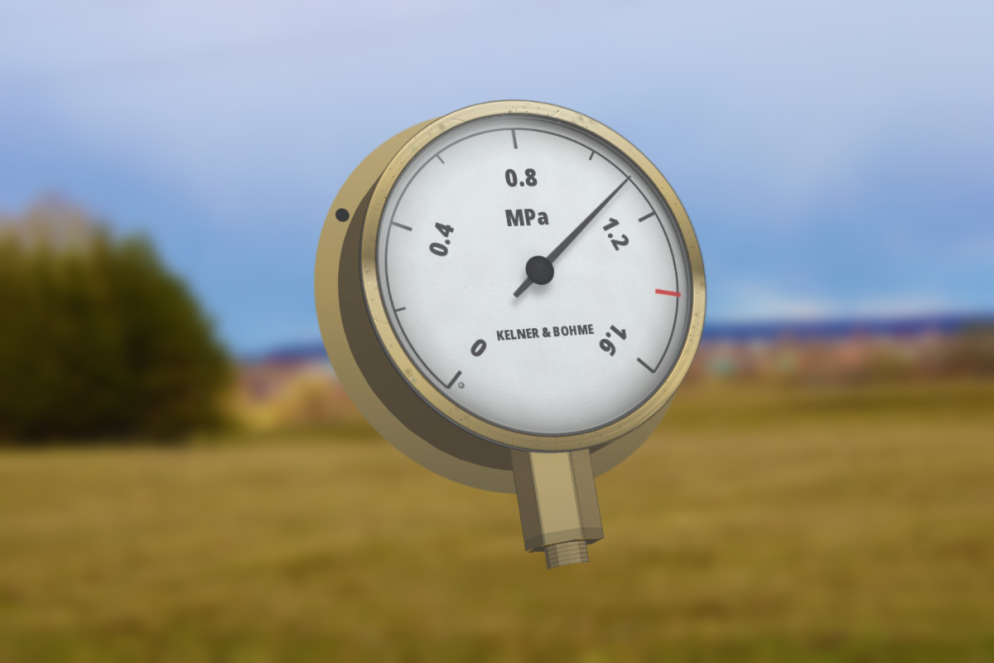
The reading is 1.1 MPa
